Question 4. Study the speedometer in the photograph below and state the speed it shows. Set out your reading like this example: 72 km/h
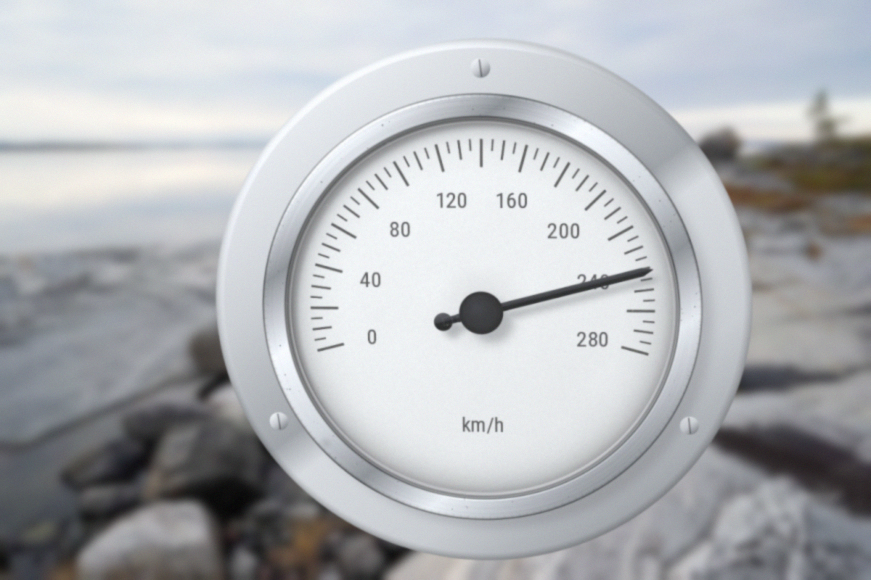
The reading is 240 km/h
